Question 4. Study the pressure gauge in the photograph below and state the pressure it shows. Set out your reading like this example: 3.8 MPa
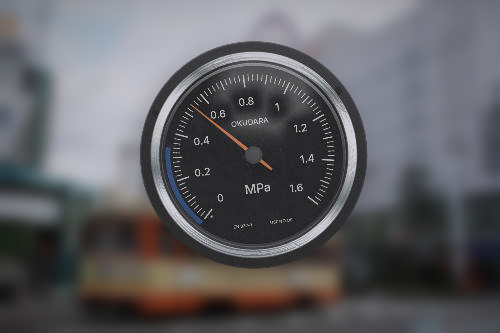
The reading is 0.54 MPa
